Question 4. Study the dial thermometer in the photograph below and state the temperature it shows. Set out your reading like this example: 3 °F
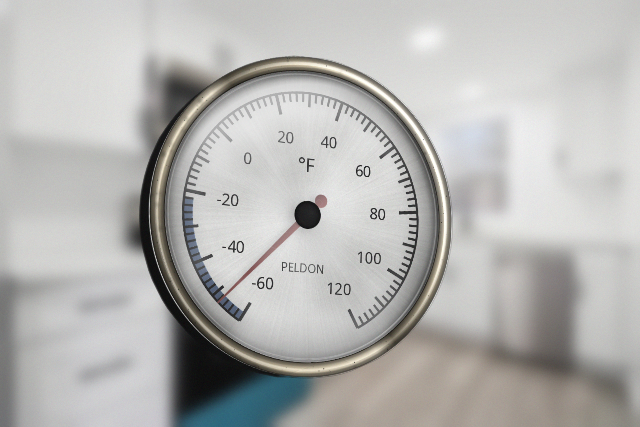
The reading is -52 °F
